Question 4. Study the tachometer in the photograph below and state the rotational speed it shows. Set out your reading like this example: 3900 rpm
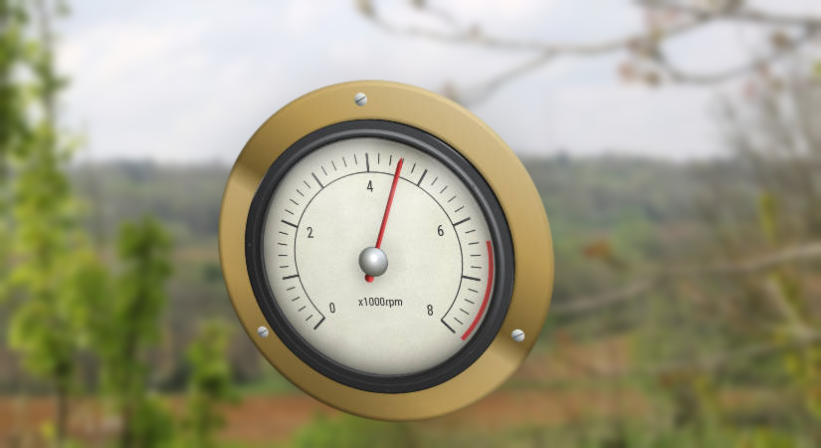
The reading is 4600 rpm
